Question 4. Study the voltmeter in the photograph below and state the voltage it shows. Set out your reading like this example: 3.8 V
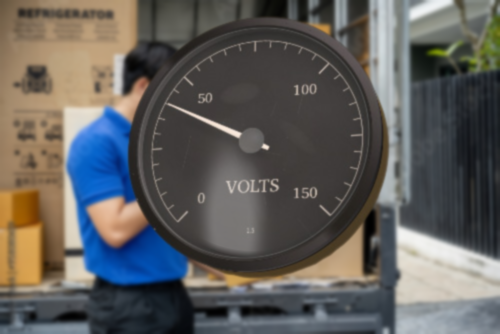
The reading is 40 V
